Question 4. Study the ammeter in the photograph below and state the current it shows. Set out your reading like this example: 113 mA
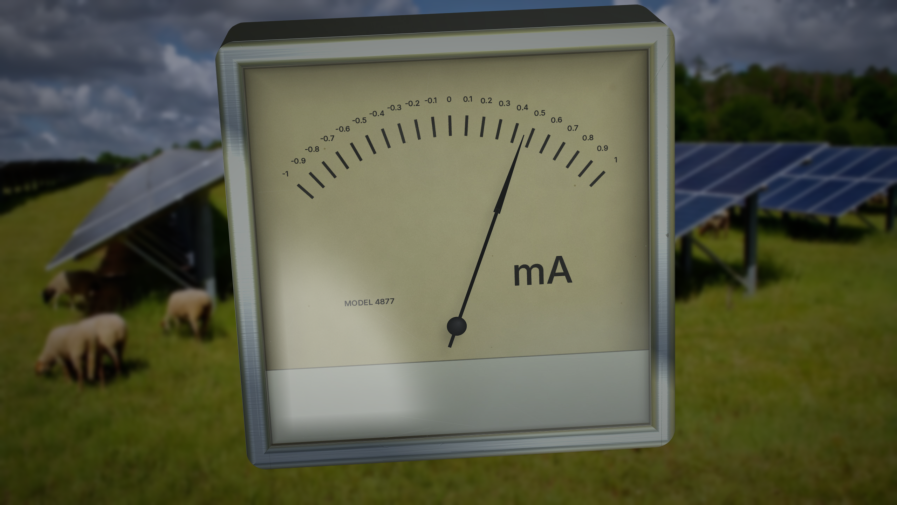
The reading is 0.45 mA
